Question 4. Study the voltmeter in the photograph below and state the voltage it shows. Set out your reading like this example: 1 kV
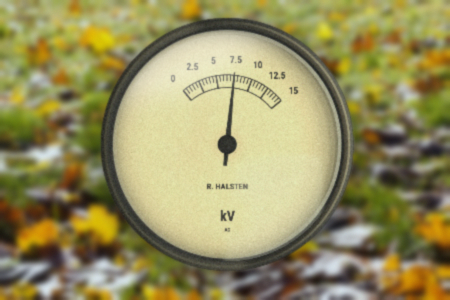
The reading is 7.5 kV
